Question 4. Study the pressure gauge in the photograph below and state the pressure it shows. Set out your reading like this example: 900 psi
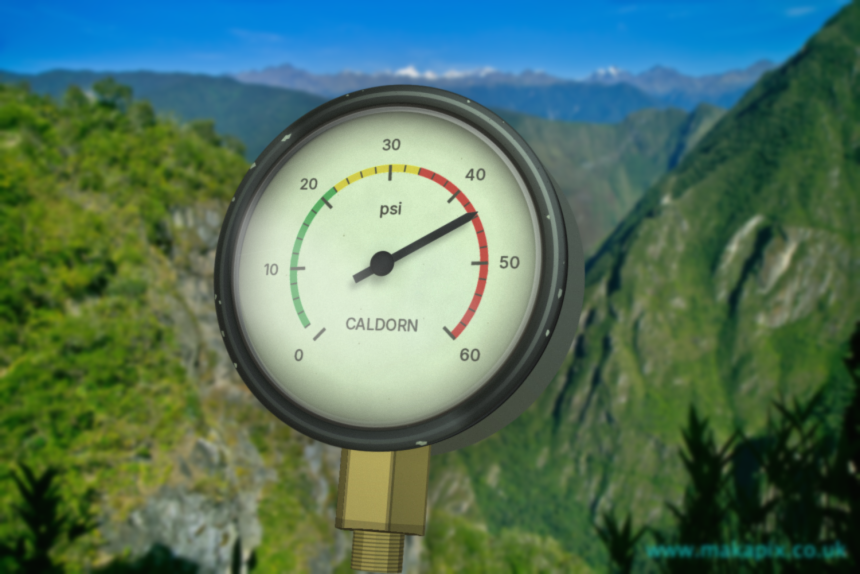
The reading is 44 psi
